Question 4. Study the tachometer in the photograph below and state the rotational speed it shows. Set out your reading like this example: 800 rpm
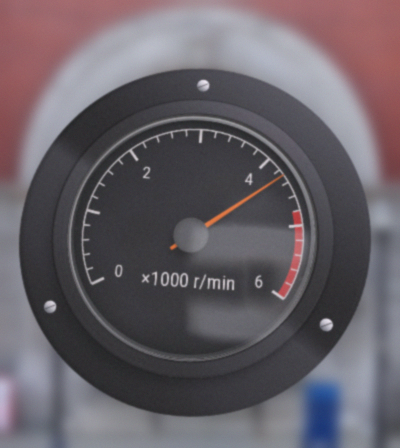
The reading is 4300 rpm
